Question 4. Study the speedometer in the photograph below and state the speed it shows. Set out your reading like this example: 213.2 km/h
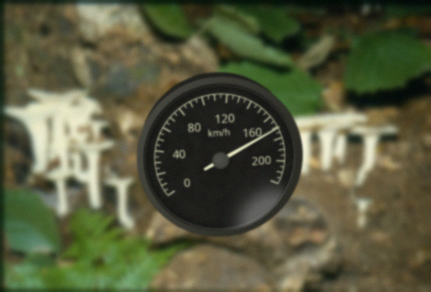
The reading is 170 km/h
